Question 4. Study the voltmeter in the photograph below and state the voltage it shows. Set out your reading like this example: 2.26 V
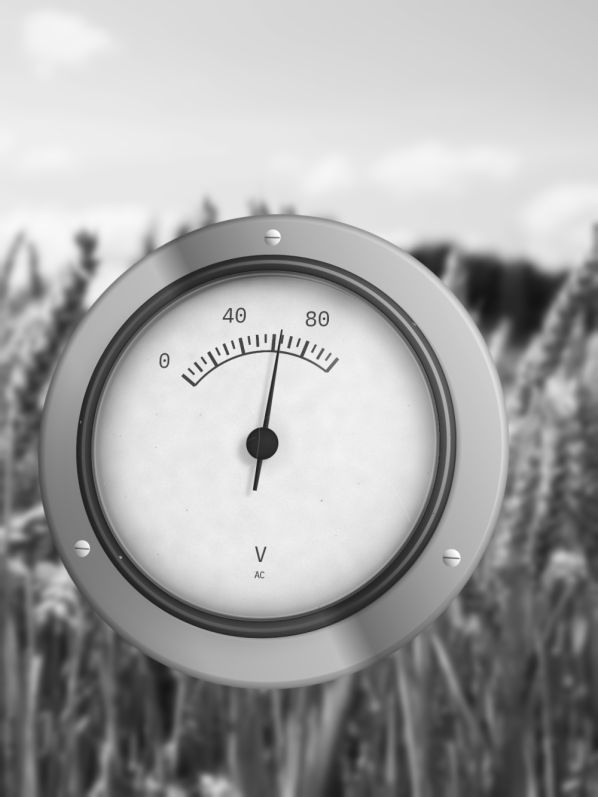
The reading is 65 V
